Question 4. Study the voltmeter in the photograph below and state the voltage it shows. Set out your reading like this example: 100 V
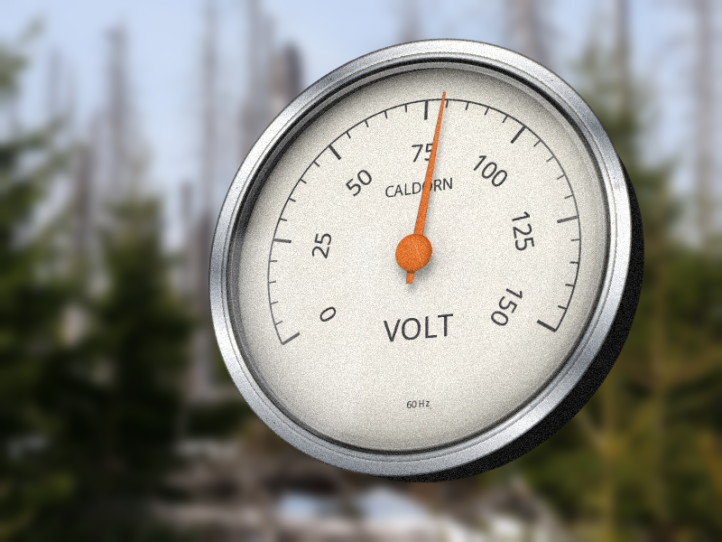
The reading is 80 V
